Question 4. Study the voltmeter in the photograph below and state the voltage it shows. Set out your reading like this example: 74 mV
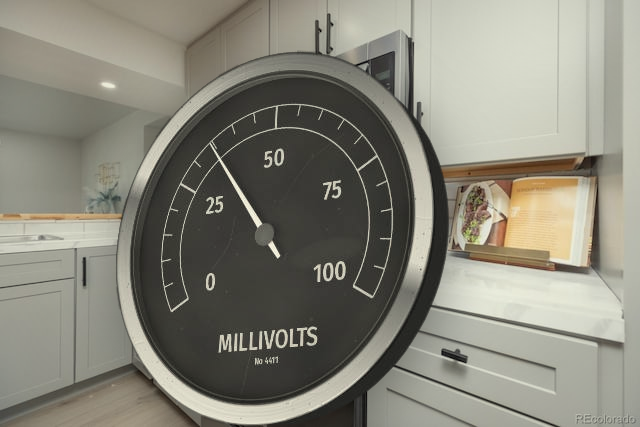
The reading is 35 mV
